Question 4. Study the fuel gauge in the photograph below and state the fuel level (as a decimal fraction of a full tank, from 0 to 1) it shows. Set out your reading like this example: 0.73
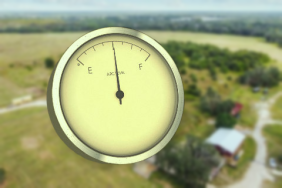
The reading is 0.5
